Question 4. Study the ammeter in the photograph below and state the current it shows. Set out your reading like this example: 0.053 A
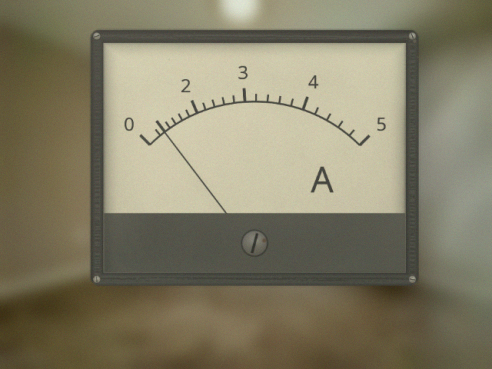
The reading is 1 A
